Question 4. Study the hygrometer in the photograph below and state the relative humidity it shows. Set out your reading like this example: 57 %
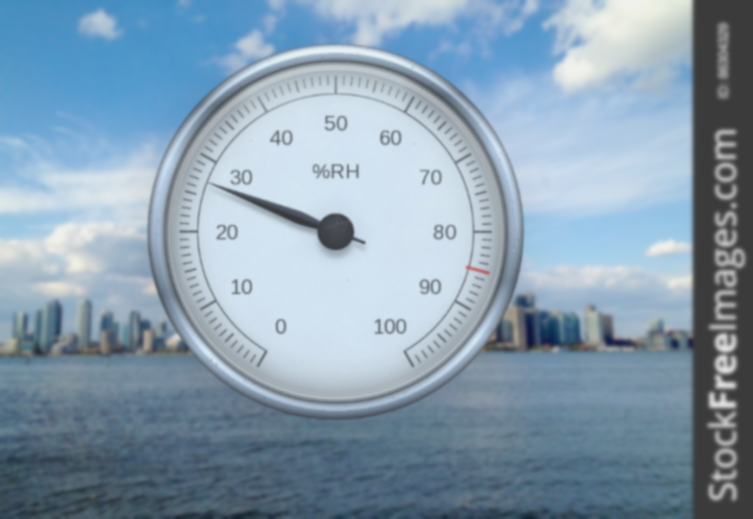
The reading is 27 %
